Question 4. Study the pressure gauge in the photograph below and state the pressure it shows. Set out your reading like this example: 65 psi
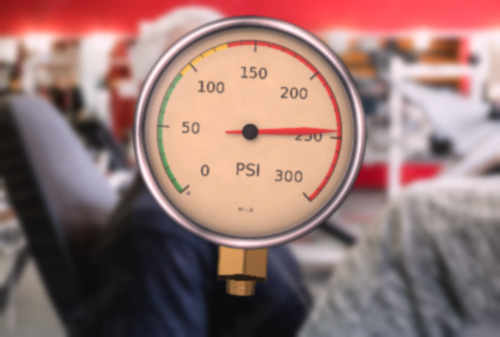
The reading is 245 psi
